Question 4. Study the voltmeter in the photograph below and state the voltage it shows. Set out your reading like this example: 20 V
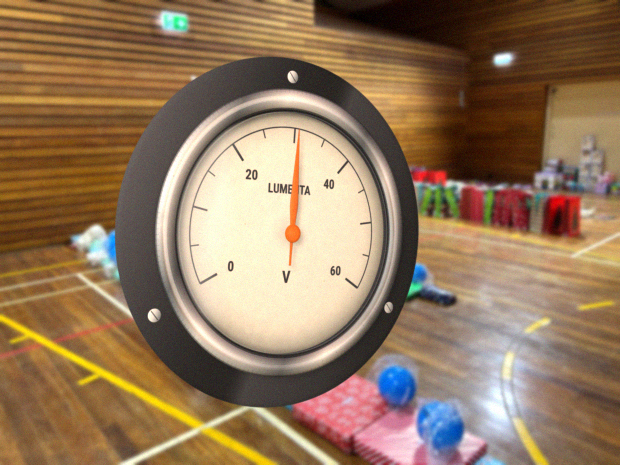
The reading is 30 V
